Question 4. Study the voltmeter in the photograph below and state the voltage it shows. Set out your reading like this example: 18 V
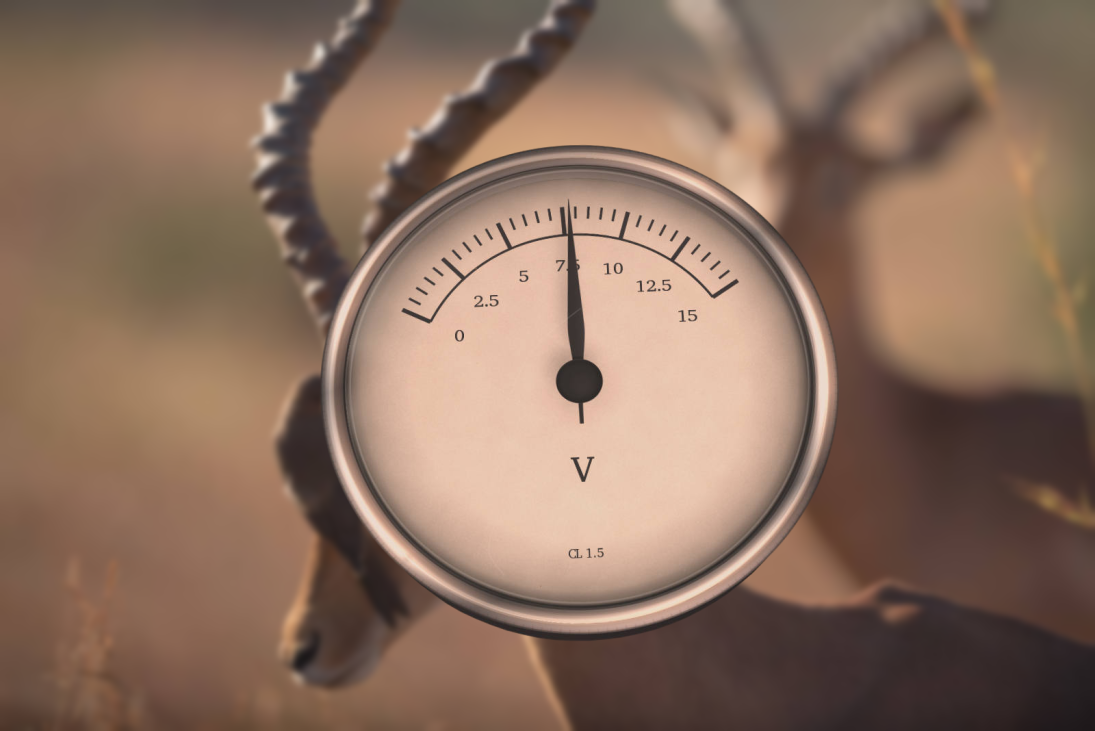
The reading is 7.75 V
